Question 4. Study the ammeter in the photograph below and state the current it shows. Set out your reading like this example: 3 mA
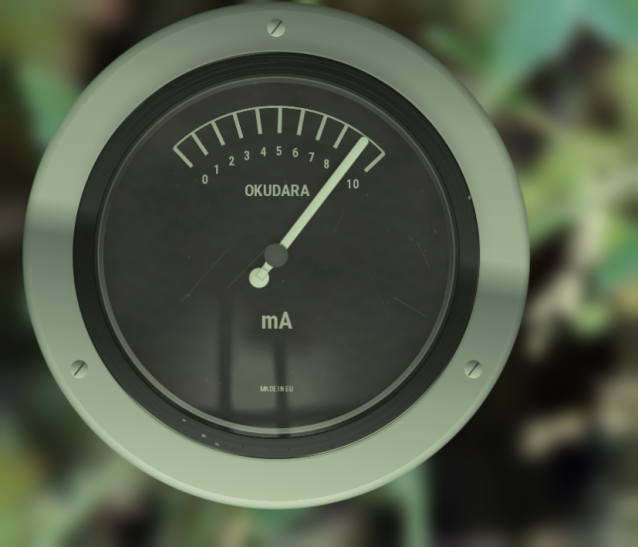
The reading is 9 mA
